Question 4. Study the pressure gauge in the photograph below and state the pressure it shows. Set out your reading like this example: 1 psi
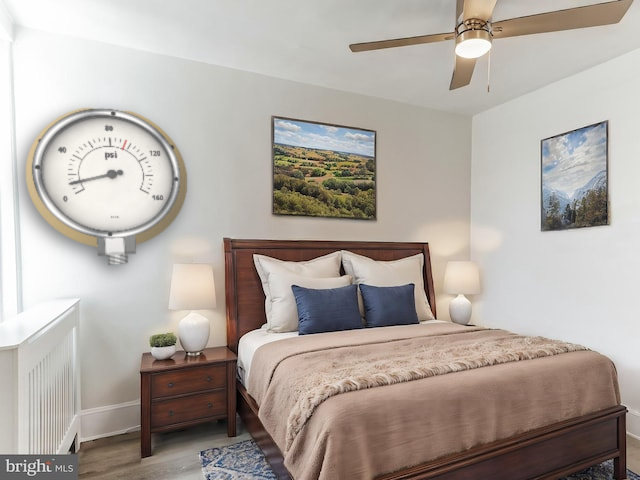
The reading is 10 psi
